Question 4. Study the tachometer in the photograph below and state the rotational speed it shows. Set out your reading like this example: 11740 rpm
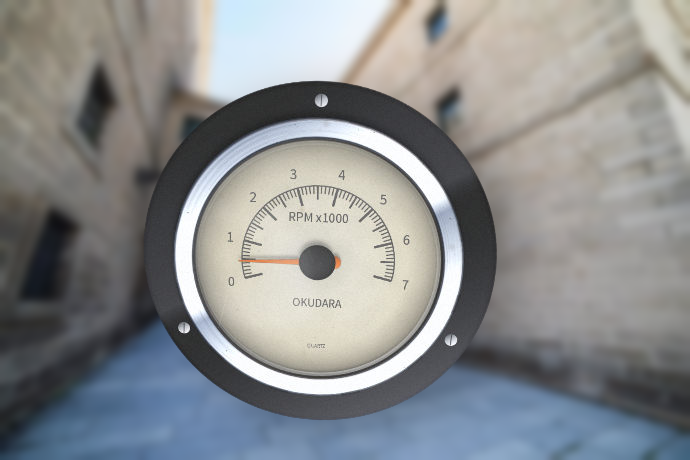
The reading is 500 rpm
